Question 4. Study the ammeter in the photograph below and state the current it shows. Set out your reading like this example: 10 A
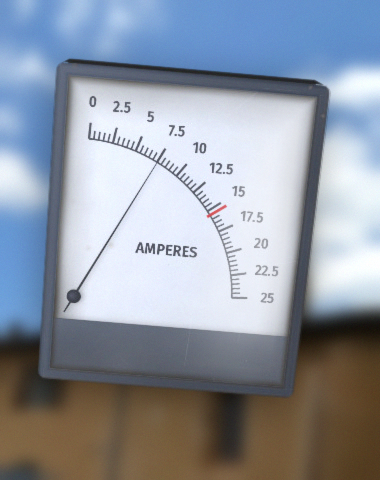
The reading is 7.5 A
